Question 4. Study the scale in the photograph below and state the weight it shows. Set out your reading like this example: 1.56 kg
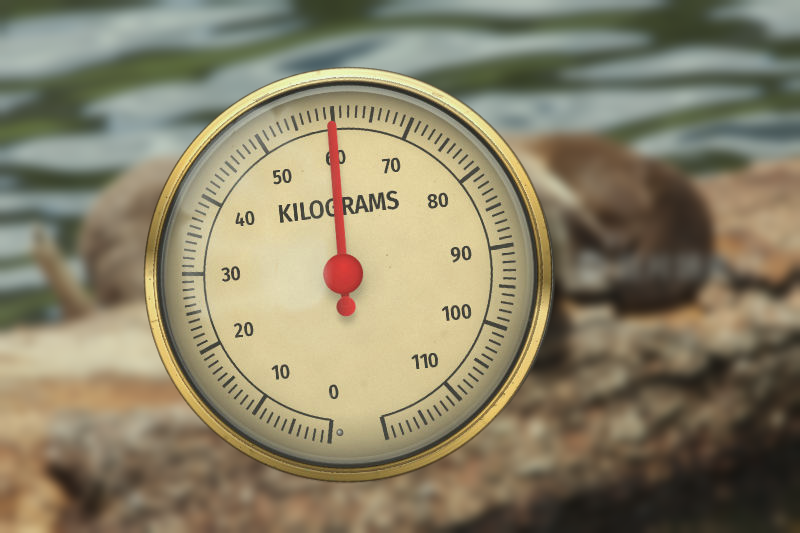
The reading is 60 kg
